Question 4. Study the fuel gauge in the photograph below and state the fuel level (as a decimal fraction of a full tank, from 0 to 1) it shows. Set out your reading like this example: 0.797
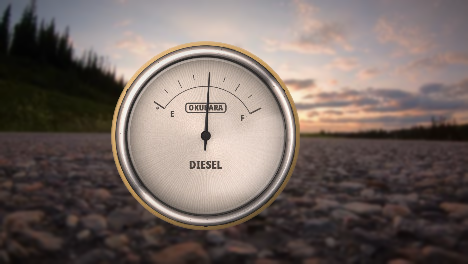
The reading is 0.5
